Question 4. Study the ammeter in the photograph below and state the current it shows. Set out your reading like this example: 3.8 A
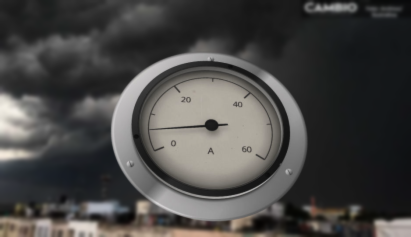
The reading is 5 A
